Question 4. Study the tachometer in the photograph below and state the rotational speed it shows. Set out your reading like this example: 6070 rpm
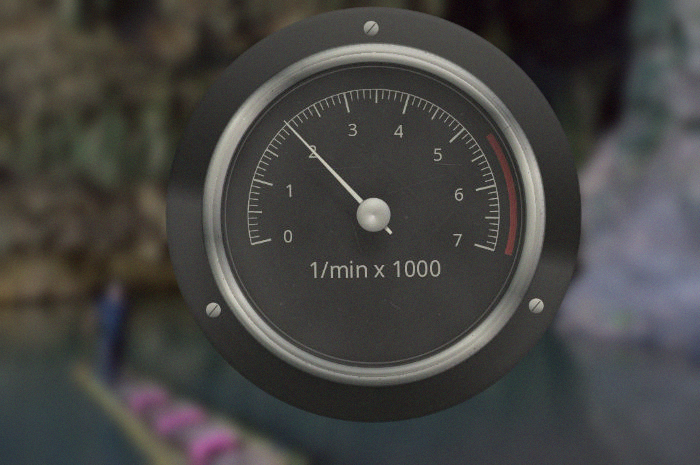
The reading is 2000 rpm
